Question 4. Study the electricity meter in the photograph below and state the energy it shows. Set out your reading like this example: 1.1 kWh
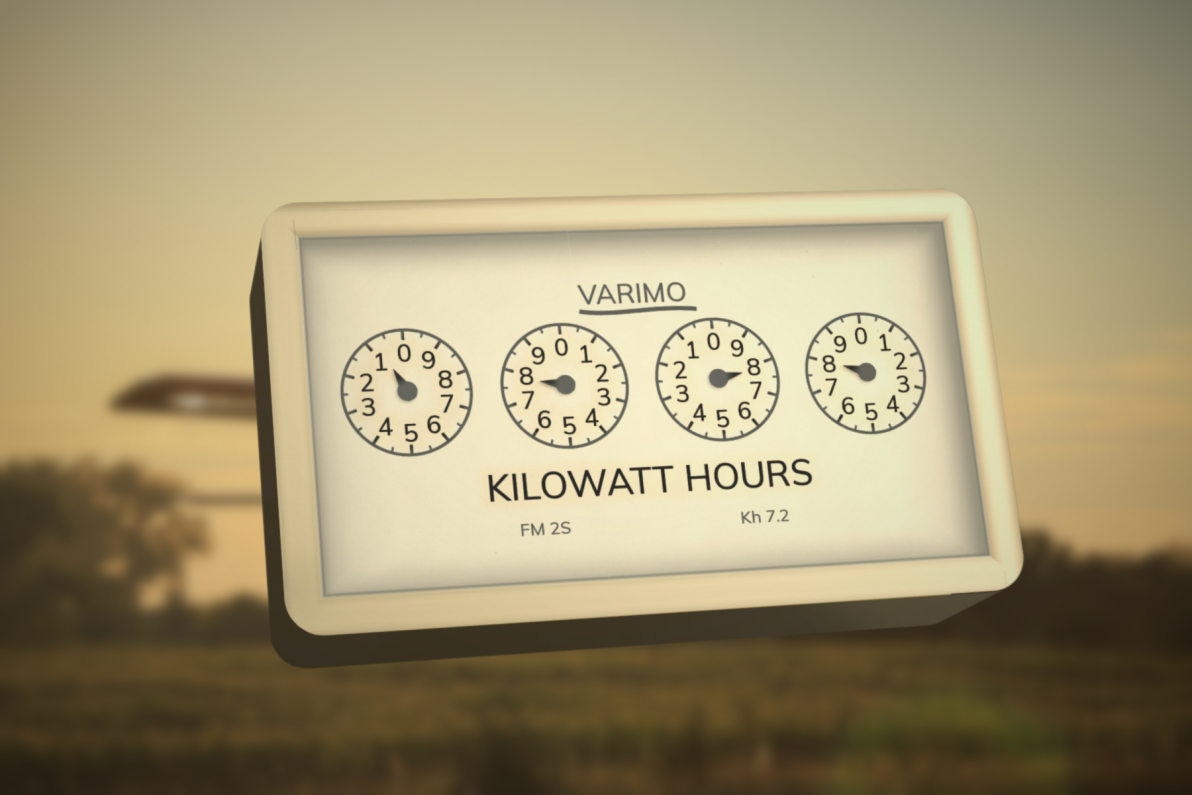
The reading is 778 kWh
